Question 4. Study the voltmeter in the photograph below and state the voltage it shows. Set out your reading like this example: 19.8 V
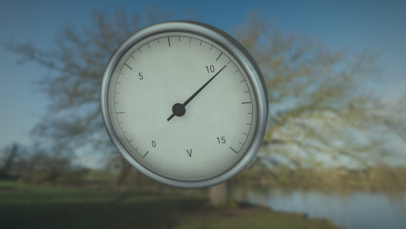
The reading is 10.5 V
